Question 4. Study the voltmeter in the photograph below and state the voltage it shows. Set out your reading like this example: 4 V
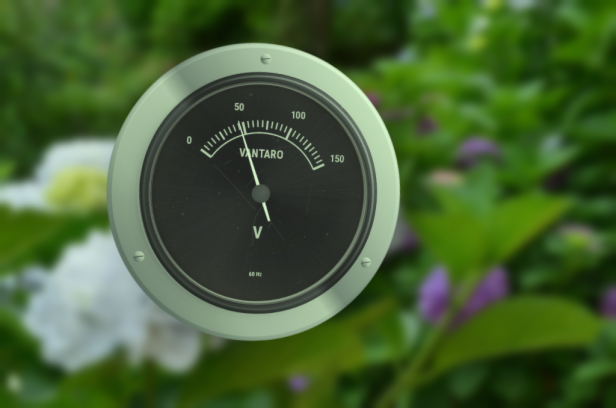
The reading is 45 V
